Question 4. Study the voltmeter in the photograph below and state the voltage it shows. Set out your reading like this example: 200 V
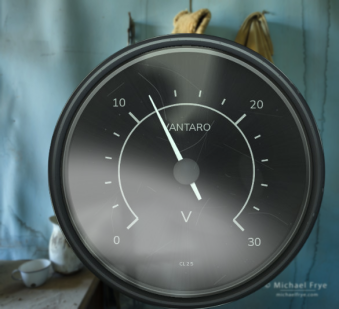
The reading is 12 V
